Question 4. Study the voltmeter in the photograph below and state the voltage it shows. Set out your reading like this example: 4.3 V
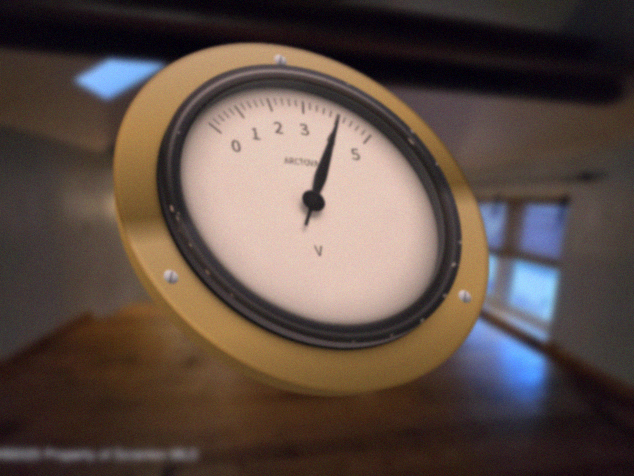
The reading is 4 V
